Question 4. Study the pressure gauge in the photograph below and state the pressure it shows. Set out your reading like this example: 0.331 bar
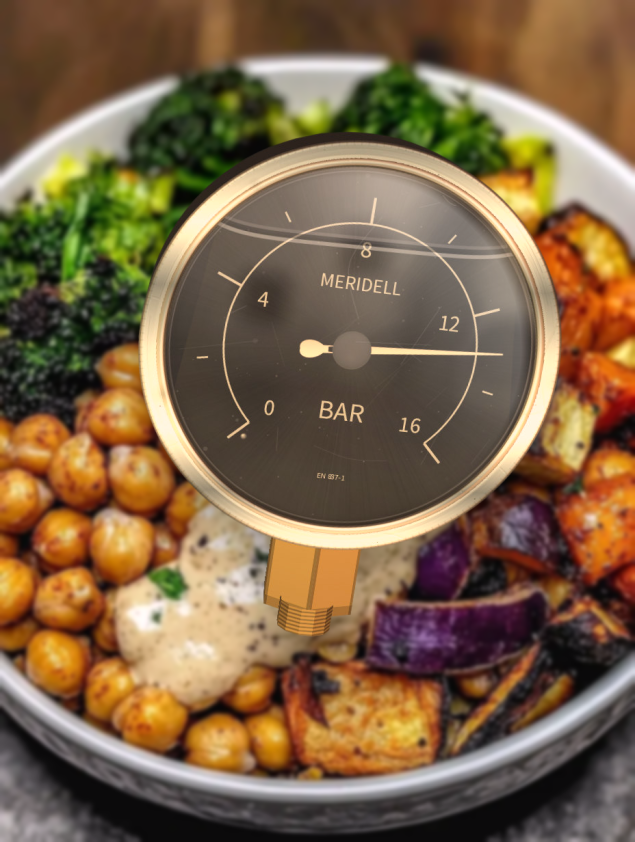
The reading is 13 bar
